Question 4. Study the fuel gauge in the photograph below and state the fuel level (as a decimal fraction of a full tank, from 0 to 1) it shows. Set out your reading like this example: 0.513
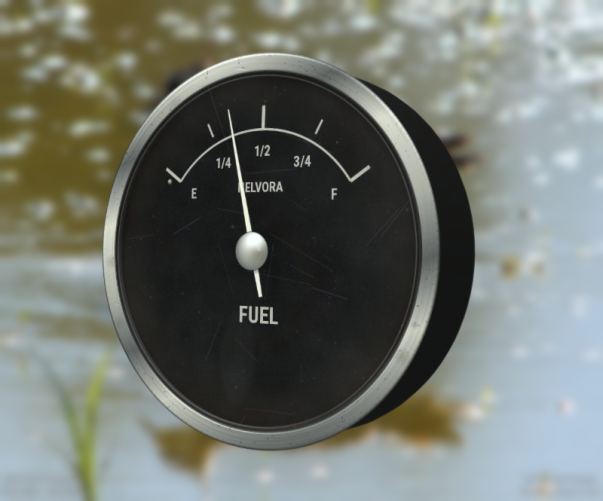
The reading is 0.375
